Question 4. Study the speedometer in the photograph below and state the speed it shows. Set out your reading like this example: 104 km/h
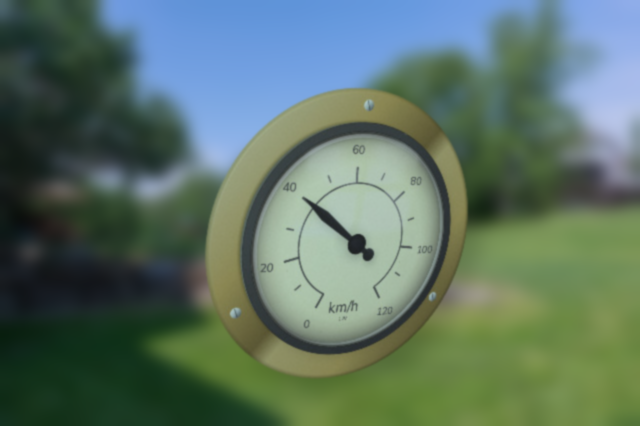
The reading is 40 km/h
